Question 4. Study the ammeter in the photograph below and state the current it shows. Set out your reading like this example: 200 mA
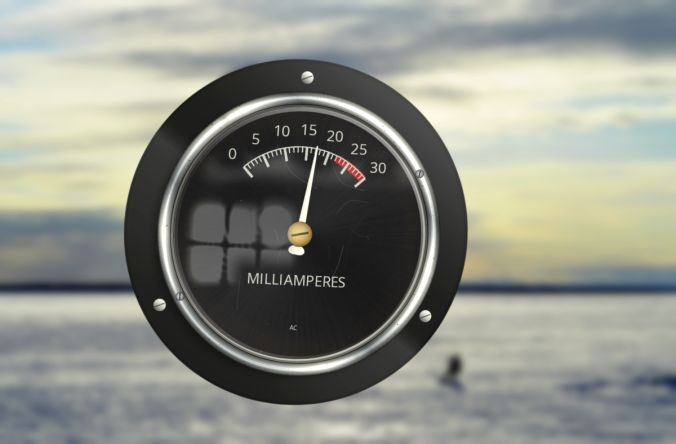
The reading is 17 mA
